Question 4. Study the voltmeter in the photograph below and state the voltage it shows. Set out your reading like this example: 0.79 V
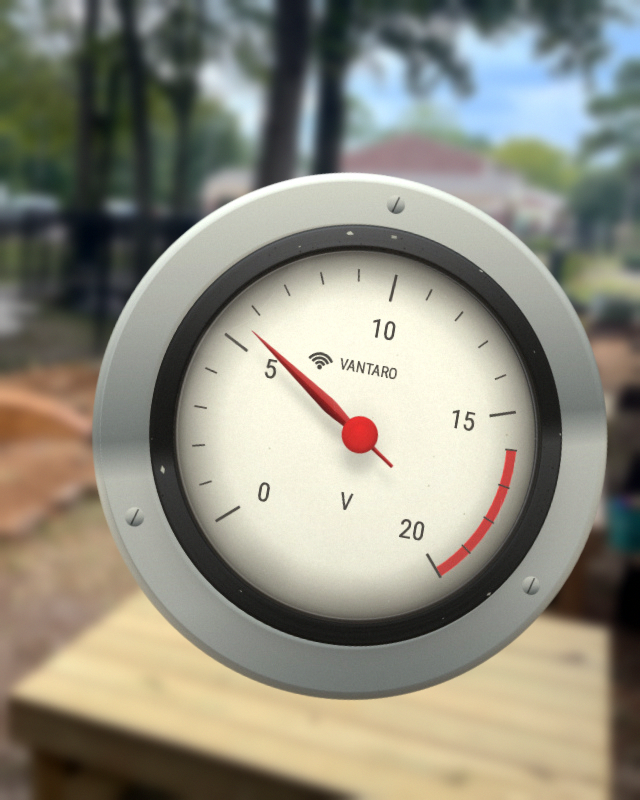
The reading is 5.5 V
